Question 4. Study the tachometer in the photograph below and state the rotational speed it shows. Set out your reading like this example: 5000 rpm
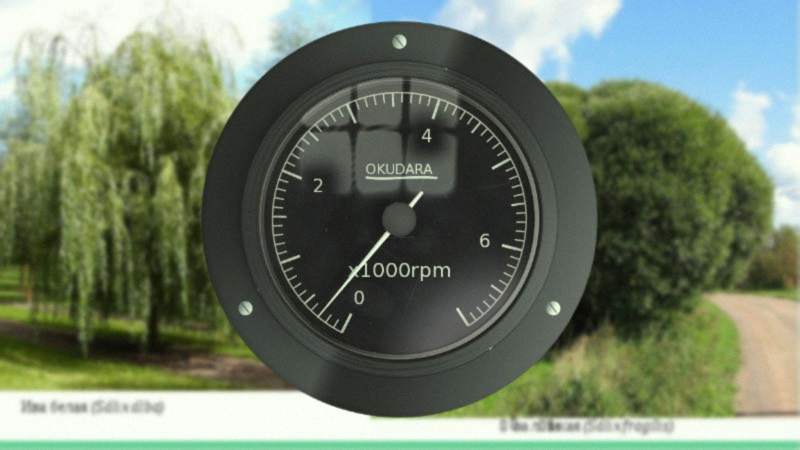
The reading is 300 rpm
